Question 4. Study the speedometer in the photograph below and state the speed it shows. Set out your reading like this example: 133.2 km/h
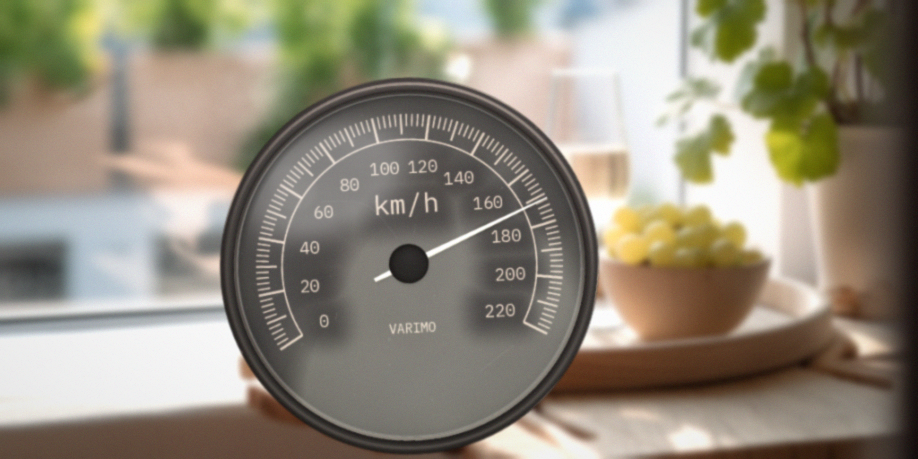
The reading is 172 km/h
